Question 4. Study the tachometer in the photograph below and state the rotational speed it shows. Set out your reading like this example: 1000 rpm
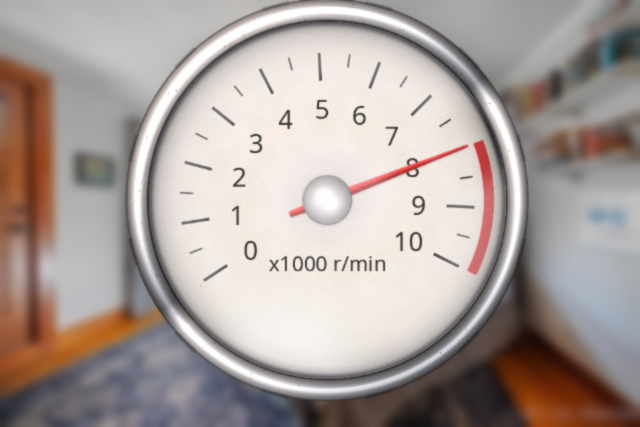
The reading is 8000 rpm
